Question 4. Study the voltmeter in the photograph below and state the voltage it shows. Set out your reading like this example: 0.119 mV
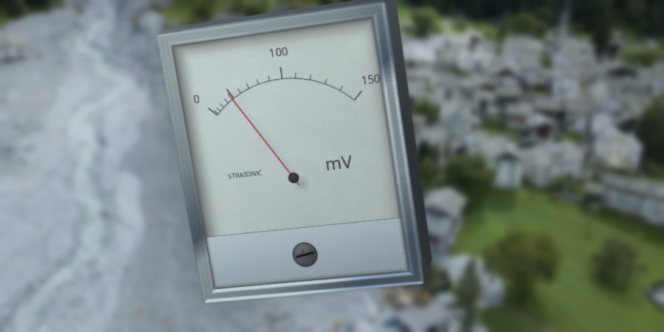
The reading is 50 mV
